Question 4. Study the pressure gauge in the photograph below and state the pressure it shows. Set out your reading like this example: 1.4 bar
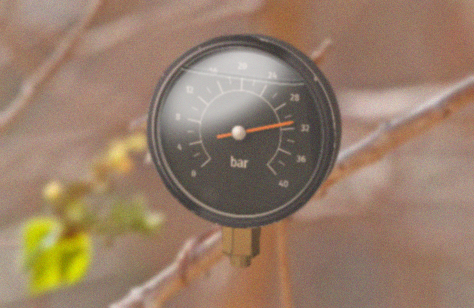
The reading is 31 bar
